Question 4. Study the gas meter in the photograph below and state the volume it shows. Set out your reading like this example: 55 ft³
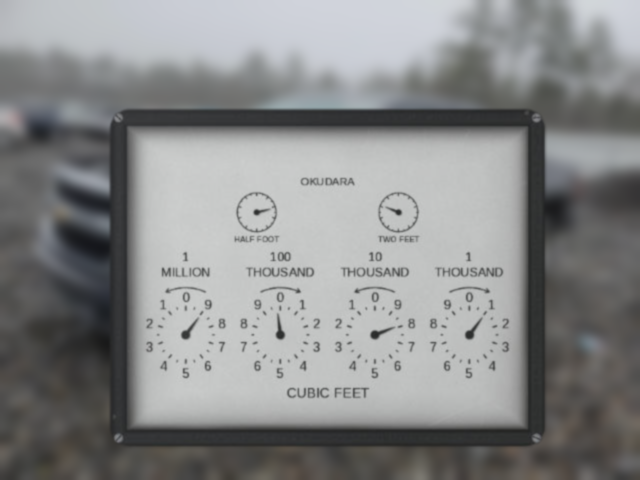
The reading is 898100 ft³
